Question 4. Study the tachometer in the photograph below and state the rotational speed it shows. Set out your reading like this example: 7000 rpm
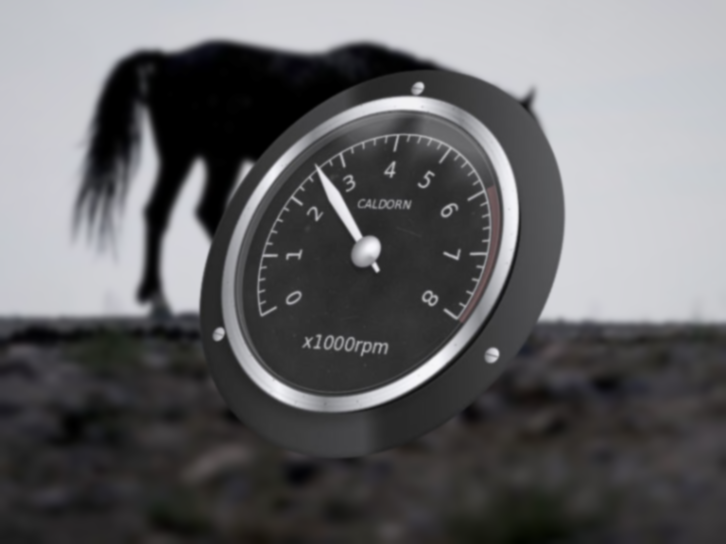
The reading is 2600 rpm
